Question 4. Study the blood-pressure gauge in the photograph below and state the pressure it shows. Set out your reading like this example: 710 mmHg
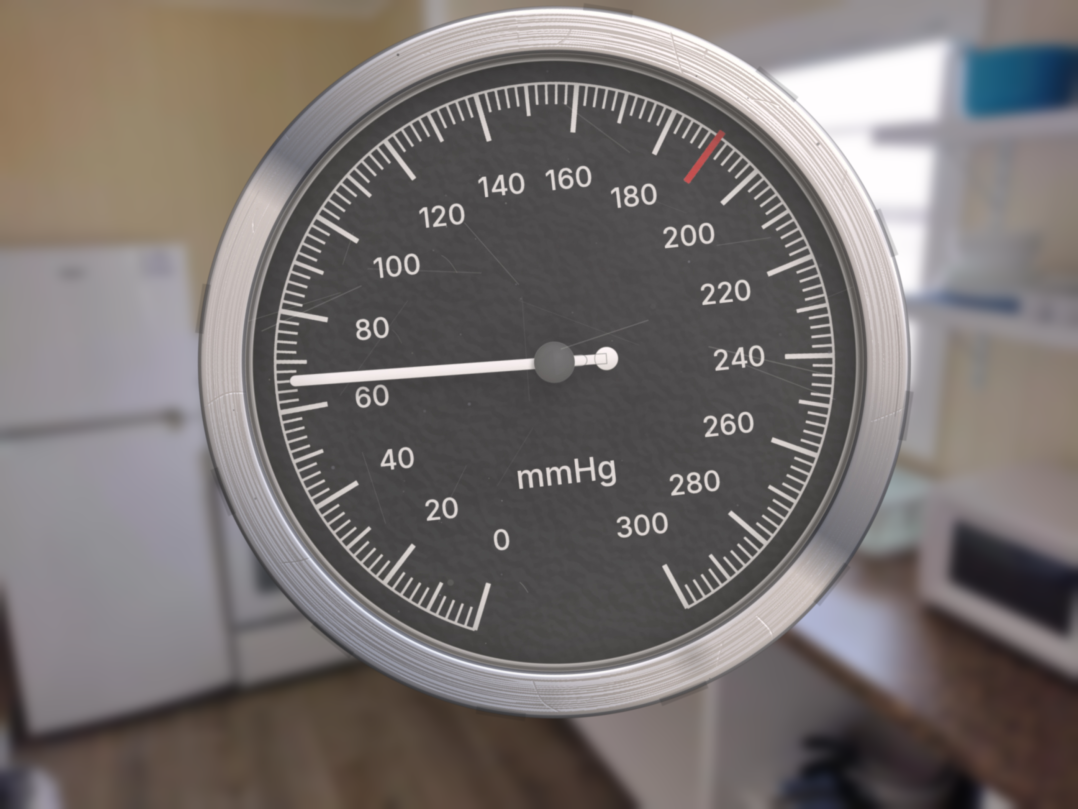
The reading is 66 mmHg
